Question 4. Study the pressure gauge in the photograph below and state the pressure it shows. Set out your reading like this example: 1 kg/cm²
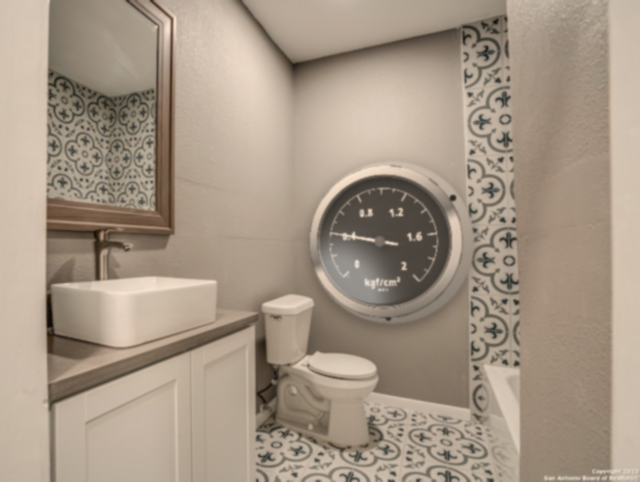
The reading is 0.4 kg/cm²
